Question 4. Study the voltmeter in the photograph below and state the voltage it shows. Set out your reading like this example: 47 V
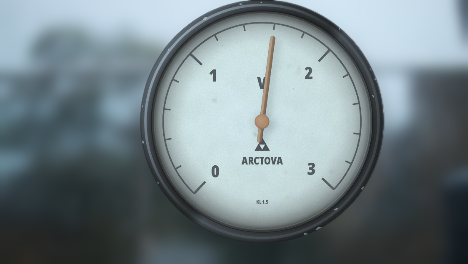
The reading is 1.6 V
